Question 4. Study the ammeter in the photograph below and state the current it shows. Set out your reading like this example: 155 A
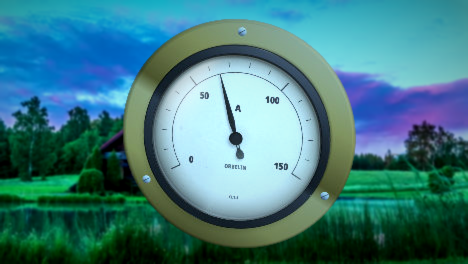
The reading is 65 A
